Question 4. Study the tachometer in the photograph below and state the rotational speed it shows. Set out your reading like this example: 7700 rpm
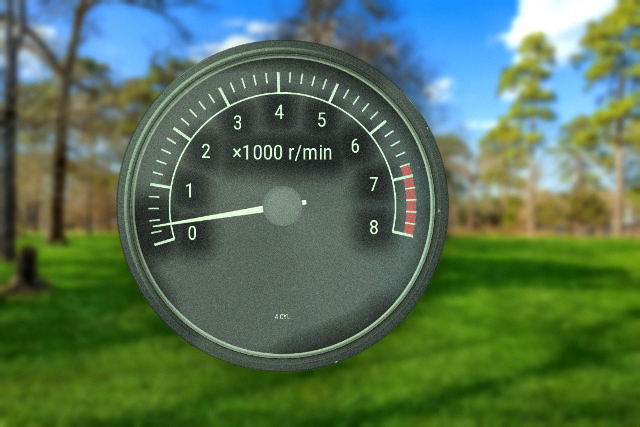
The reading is 300 rpm
